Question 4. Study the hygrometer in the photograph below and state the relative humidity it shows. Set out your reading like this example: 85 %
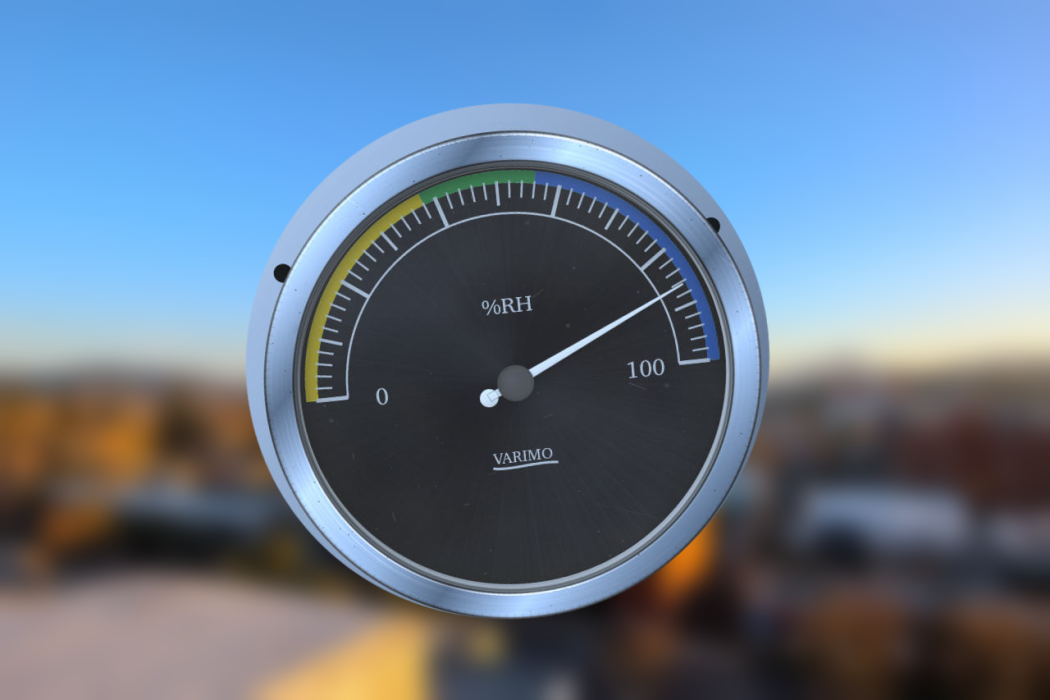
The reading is 86 %
